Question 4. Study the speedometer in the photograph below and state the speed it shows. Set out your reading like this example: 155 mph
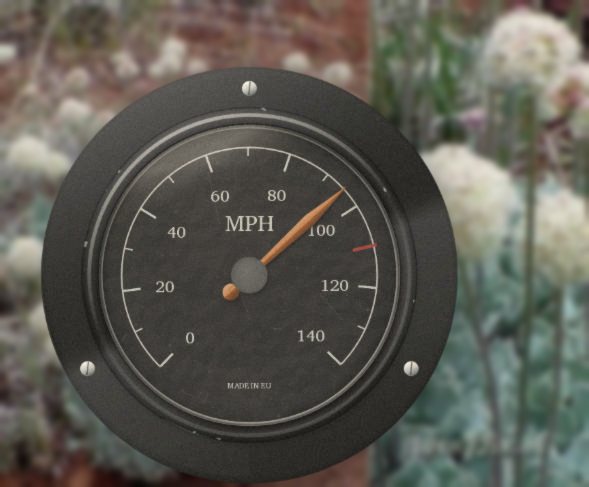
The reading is 95 mph
